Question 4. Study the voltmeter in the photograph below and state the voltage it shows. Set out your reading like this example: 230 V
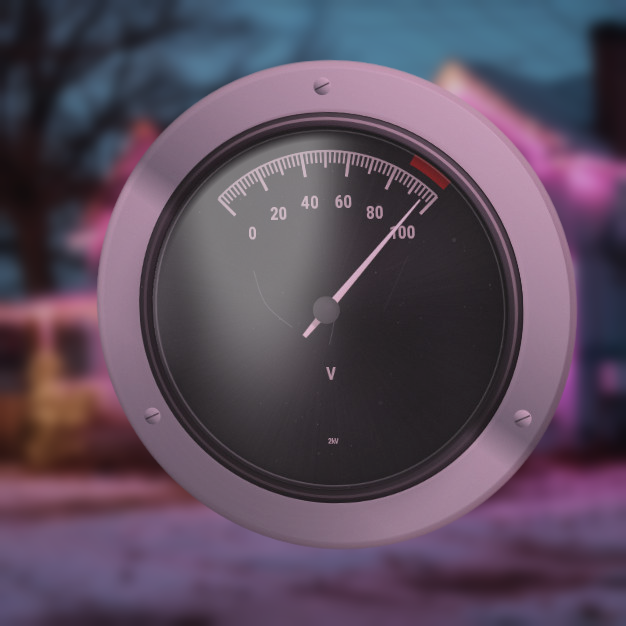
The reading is 96 V
